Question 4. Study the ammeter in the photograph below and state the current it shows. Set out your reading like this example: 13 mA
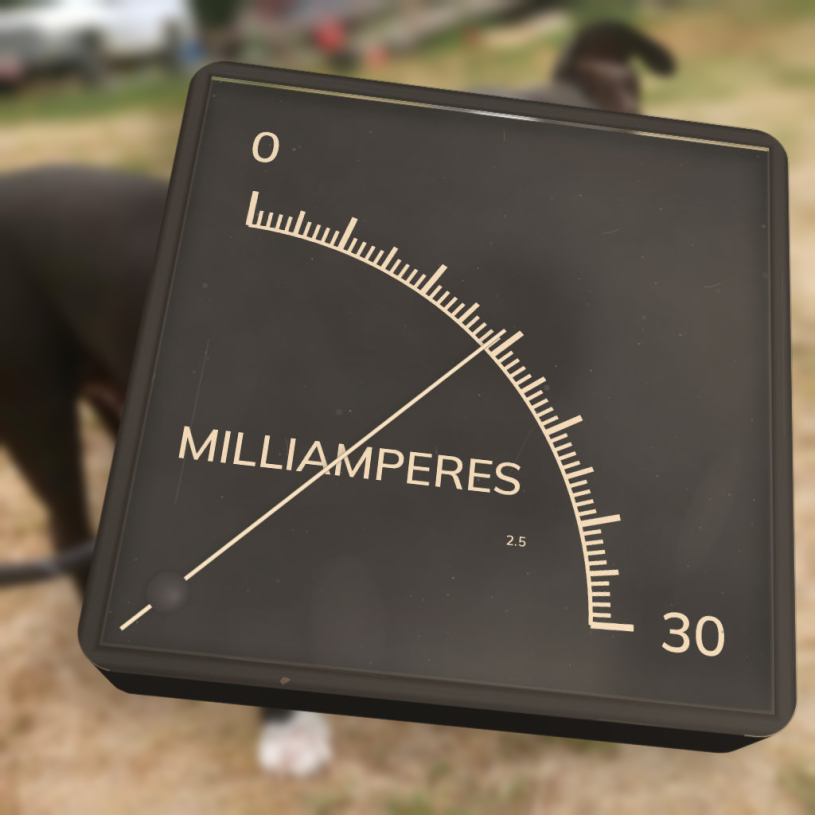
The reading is 14.5 mA
